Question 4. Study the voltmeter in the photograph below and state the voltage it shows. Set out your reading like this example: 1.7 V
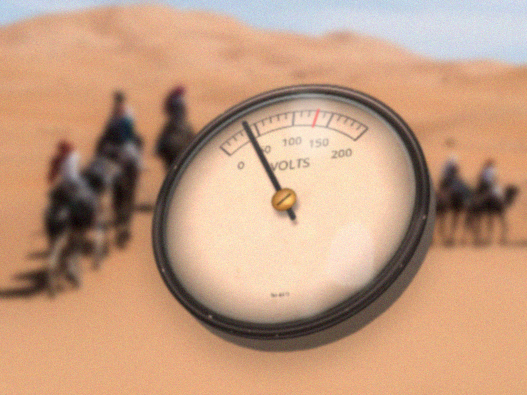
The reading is 40 V
